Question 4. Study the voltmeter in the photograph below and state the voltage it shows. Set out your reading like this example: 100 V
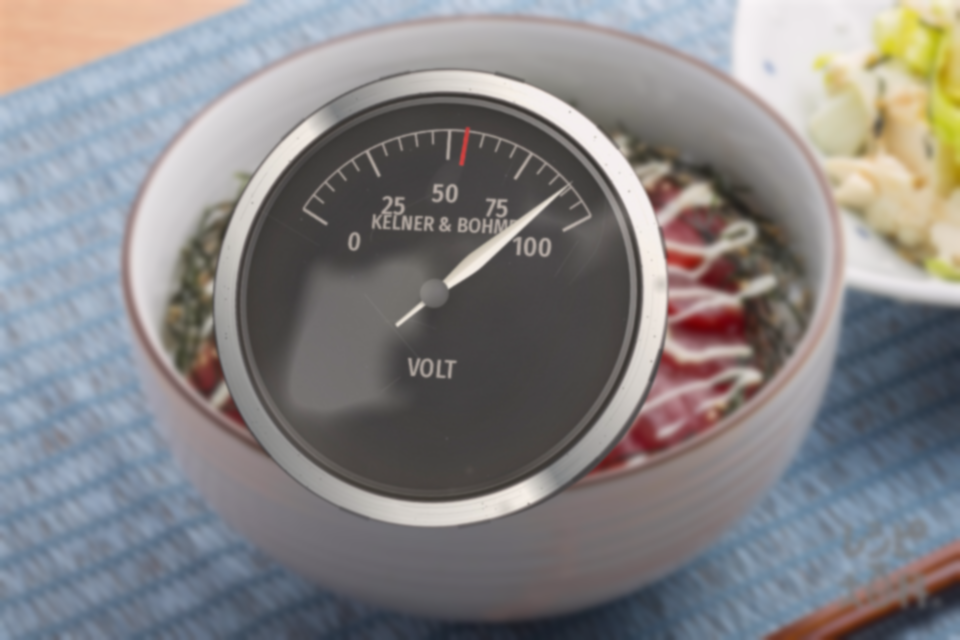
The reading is 90 V
